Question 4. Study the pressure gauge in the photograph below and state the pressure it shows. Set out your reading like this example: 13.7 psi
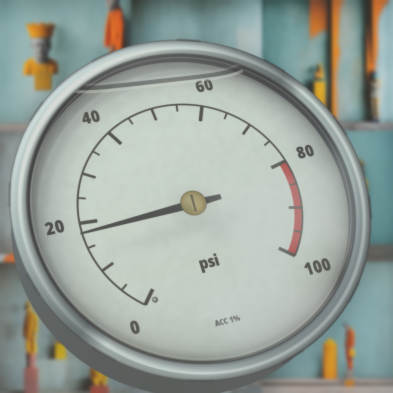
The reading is 17.5 psi
